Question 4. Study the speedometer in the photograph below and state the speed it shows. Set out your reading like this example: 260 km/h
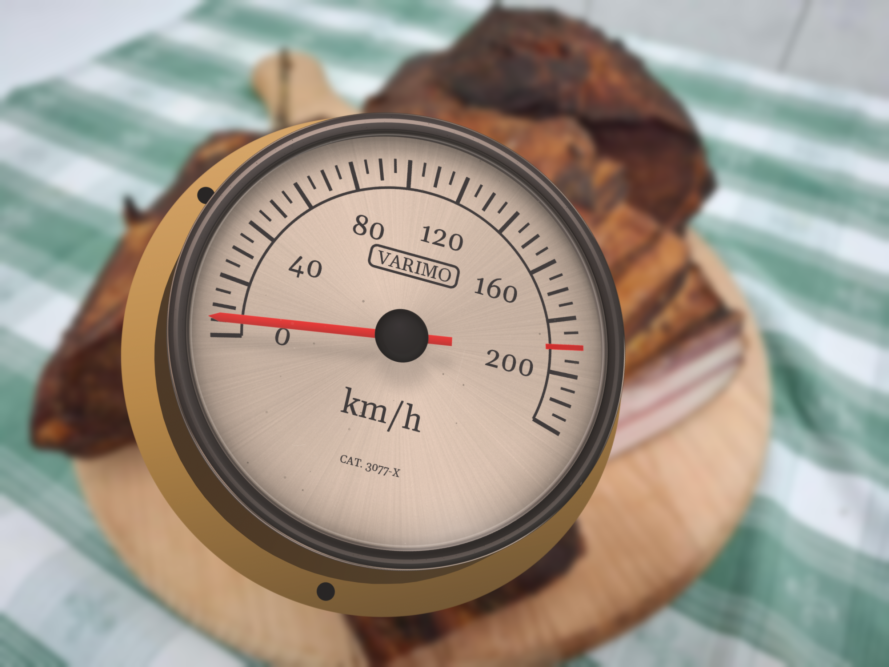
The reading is 5 km/h
